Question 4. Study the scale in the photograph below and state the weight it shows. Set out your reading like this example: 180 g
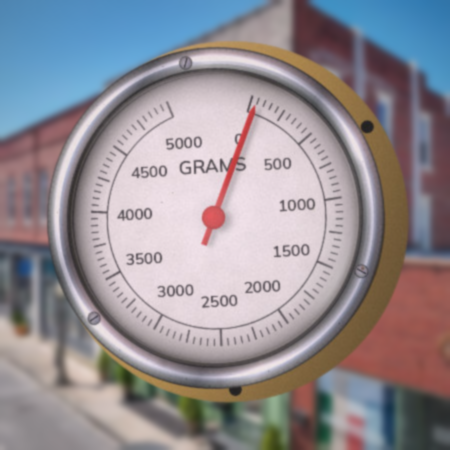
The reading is 50 g
